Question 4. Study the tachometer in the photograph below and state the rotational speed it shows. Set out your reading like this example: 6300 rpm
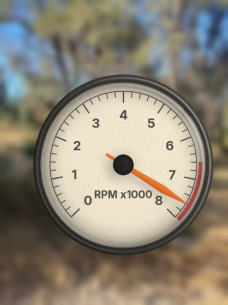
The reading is 7600 rpm
